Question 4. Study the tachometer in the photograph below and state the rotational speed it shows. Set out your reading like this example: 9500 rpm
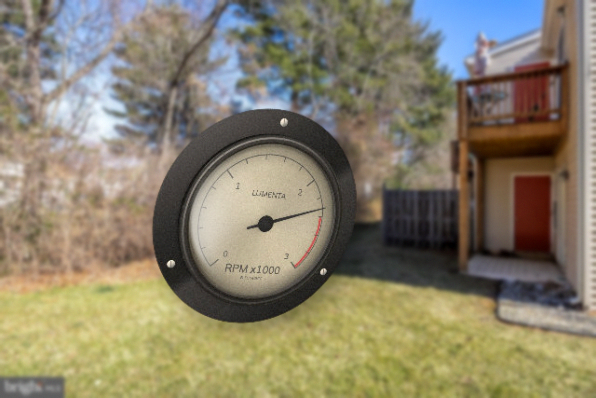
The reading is 2300 rpm
